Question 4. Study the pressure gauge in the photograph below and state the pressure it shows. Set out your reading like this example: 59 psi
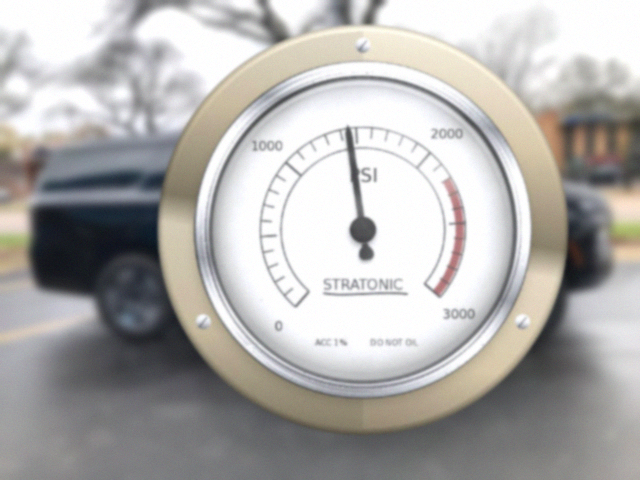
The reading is 1450 psi
